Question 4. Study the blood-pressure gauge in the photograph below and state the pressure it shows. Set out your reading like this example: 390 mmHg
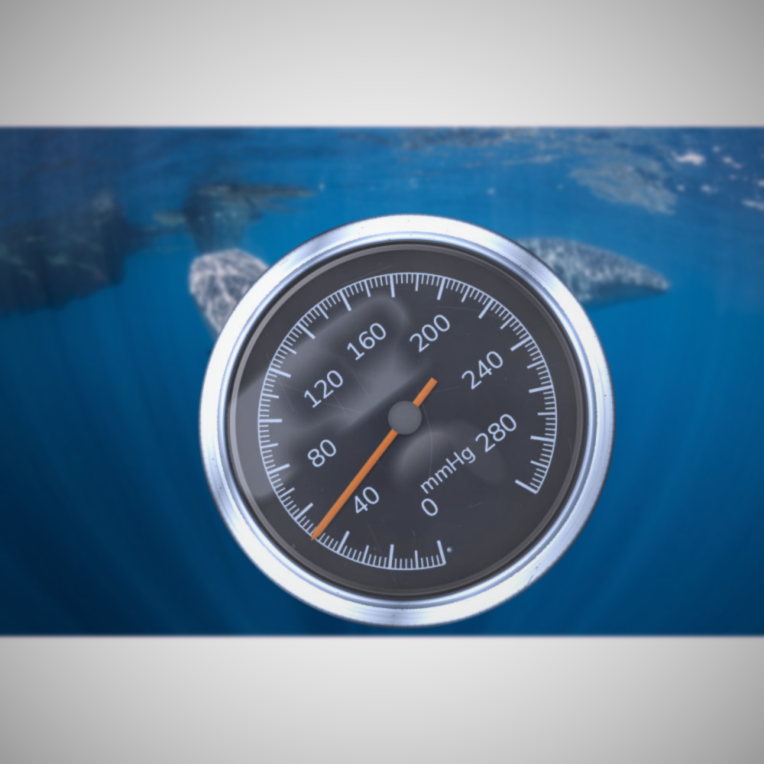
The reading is 50 mmHg
